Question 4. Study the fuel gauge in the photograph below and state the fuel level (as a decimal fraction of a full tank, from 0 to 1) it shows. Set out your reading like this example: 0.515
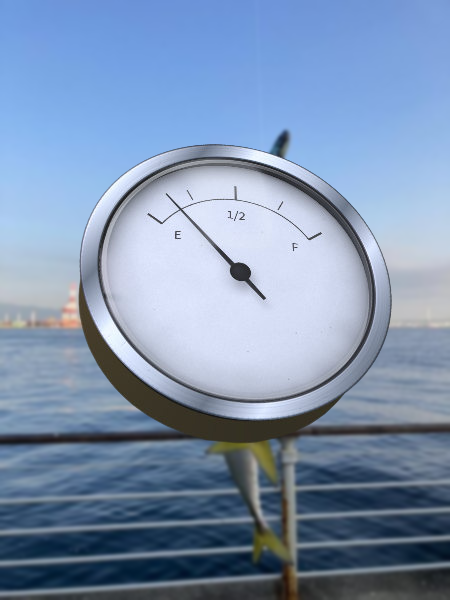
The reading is 0.125
